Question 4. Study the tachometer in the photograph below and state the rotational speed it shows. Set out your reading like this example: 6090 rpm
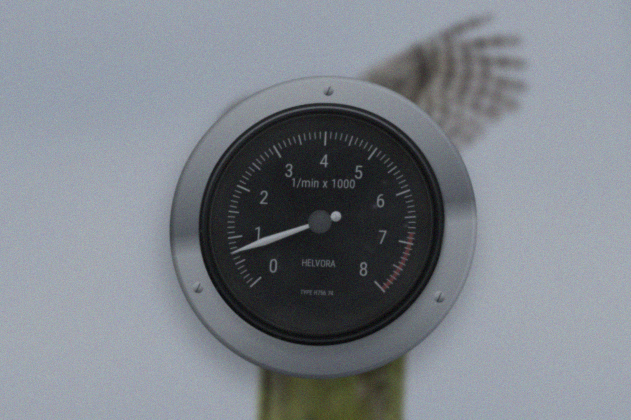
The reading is 700 rpm
